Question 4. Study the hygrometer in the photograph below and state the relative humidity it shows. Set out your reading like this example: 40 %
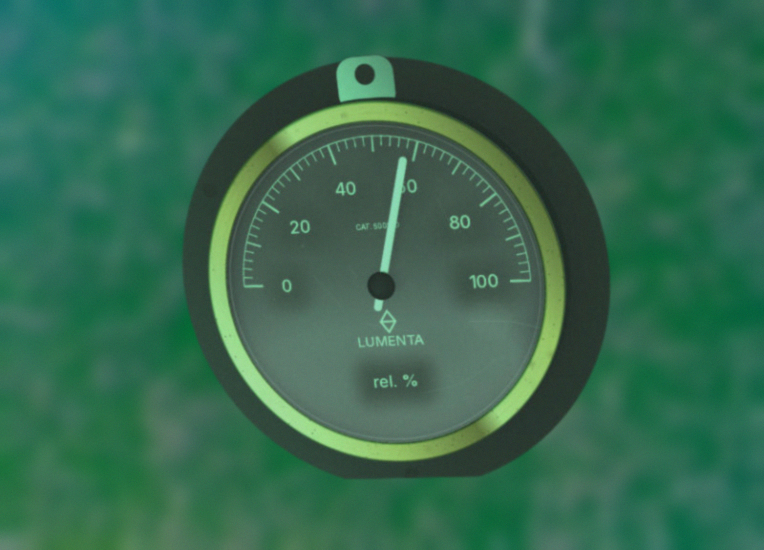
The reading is 58 %
